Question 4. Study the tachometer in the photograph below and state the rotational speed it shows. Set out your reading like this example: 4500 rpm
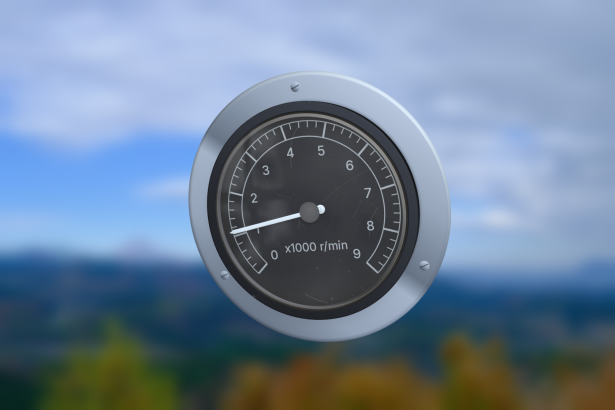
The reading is 1100 rpm
